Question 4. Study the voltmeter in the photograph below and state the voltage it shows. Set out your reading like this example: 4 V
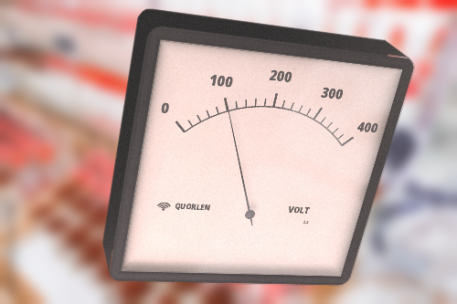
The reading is 100 V
